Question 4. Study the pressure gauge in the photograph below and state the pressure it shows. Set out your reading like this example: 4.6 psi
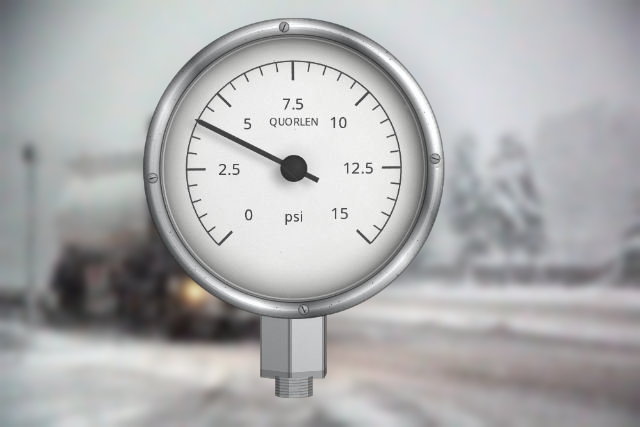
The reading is 4 psi
